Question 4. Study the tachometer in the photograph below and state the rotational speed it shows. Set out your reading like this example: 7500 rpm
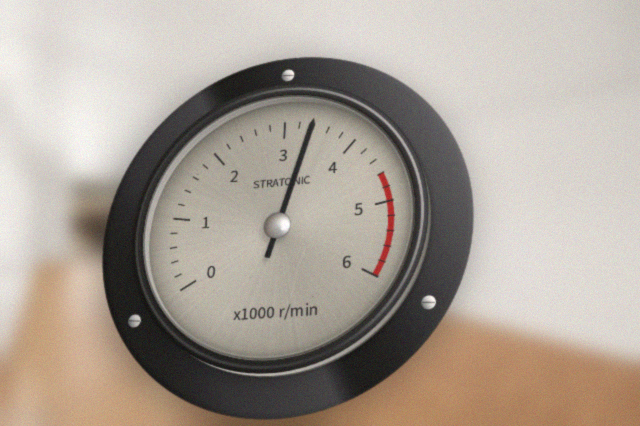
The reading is 3400 rpm
